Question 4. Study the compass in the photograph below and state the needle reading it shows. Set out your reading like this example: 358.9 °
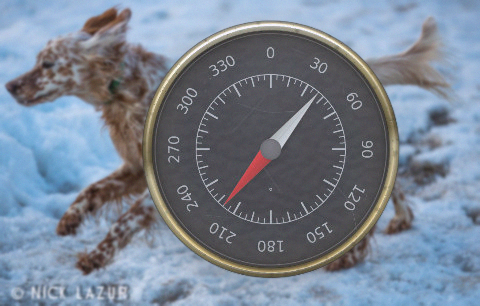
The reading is 220 °
